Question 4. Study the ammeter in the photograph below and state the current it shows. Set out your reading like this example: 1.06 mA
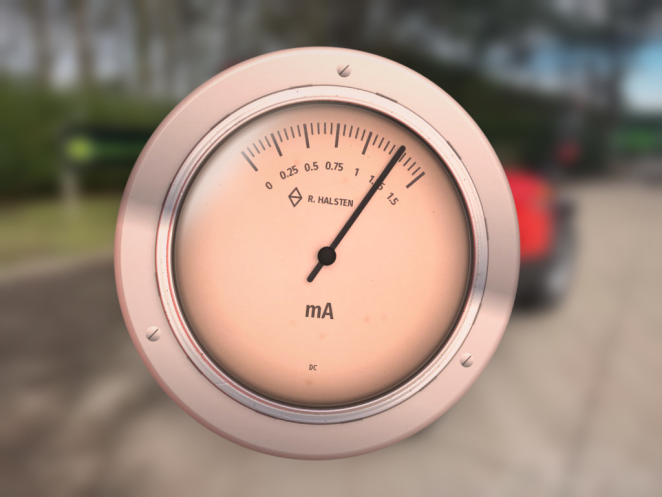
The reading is 1.25 mA
